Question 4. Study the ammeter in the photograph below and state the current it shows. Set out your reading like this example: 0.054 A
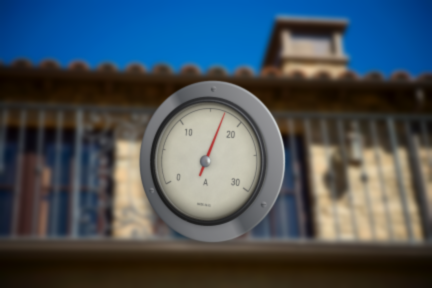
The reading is 17.5 A
